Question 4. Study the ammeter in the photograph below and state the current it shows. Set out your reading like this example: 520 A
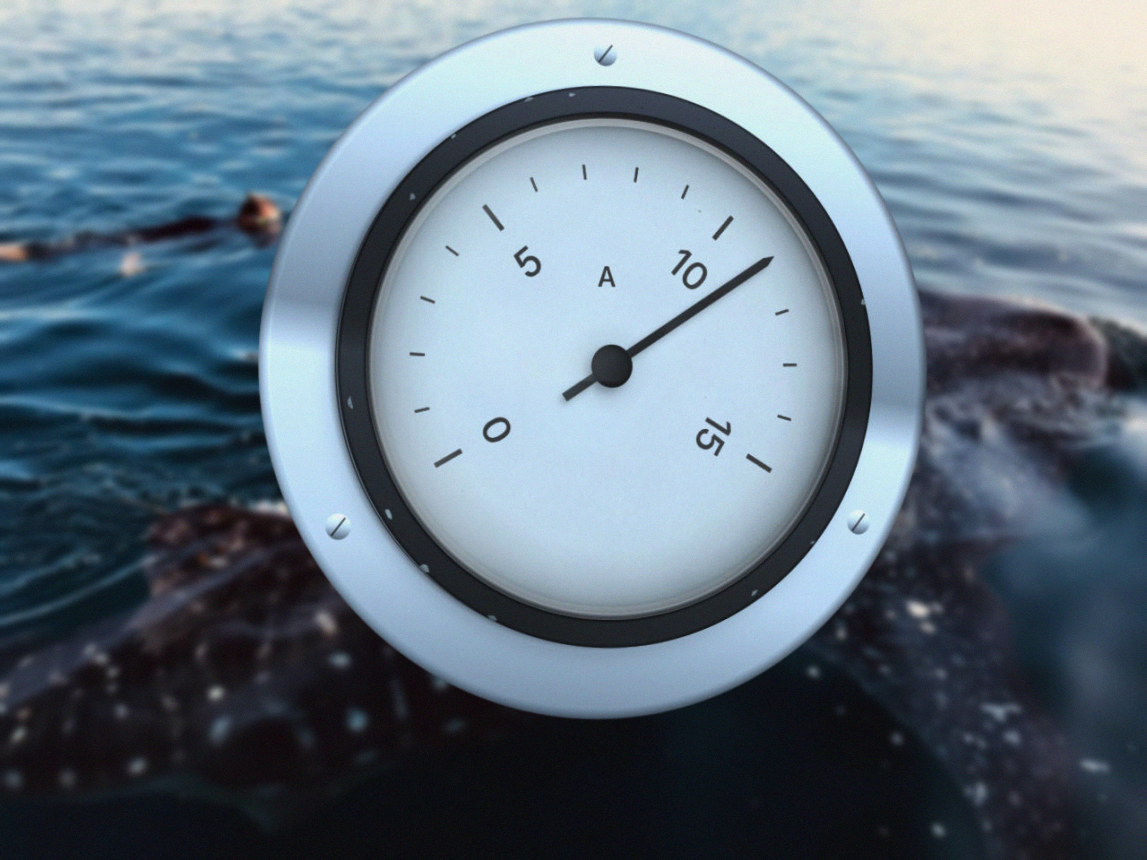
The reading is 11 A
